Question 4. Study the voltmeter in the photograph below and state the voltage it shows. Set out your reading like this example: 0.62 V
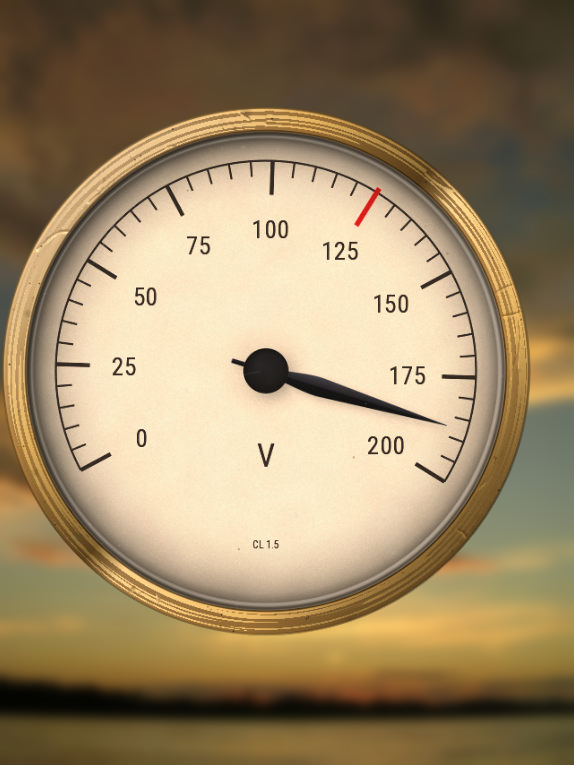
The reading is 187.5 V
